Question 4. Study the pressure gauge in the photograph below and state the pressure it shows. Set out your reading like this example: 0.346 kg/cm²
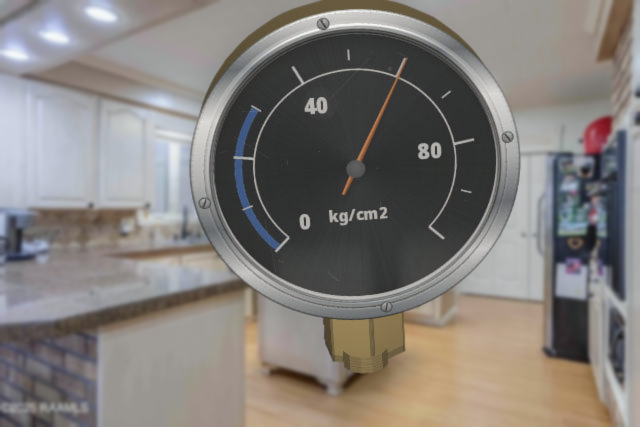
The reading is 60 kg/cm²
